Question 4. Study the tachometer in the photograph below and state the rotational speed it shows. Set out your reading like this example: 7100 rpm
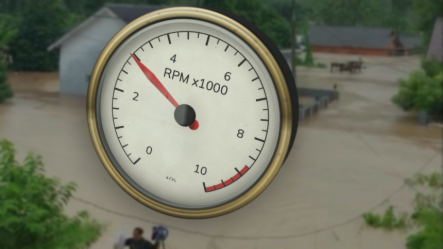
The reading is 3000 rpm
